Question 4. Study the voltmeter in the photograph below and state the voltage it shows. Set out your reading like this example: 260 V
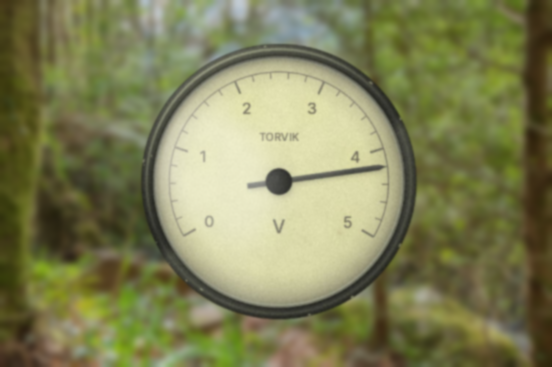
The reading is 4.2 V
